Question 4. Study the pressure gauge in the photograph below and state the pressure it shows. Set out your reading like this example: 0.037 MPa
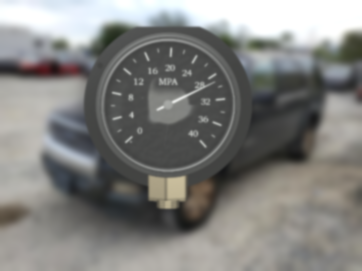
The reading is 29 MPa
